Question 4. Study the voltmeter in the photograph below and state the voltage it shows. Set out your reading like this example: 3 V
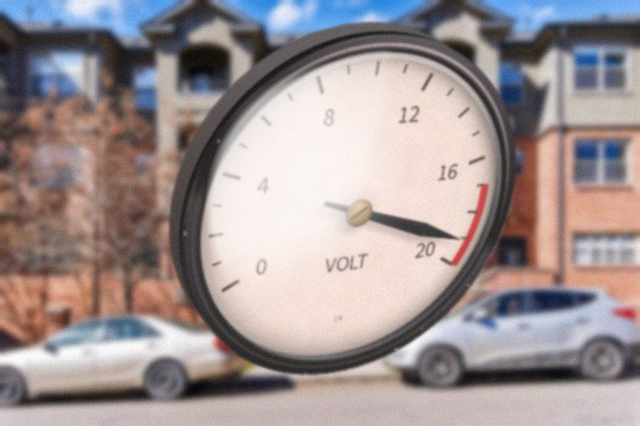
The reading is 19 V
